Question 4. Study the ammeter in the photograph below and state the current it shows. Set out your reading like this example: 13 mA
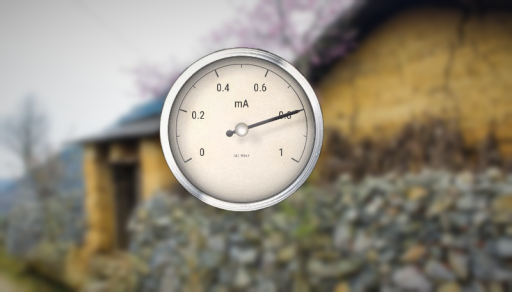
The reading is 0.8 mA
